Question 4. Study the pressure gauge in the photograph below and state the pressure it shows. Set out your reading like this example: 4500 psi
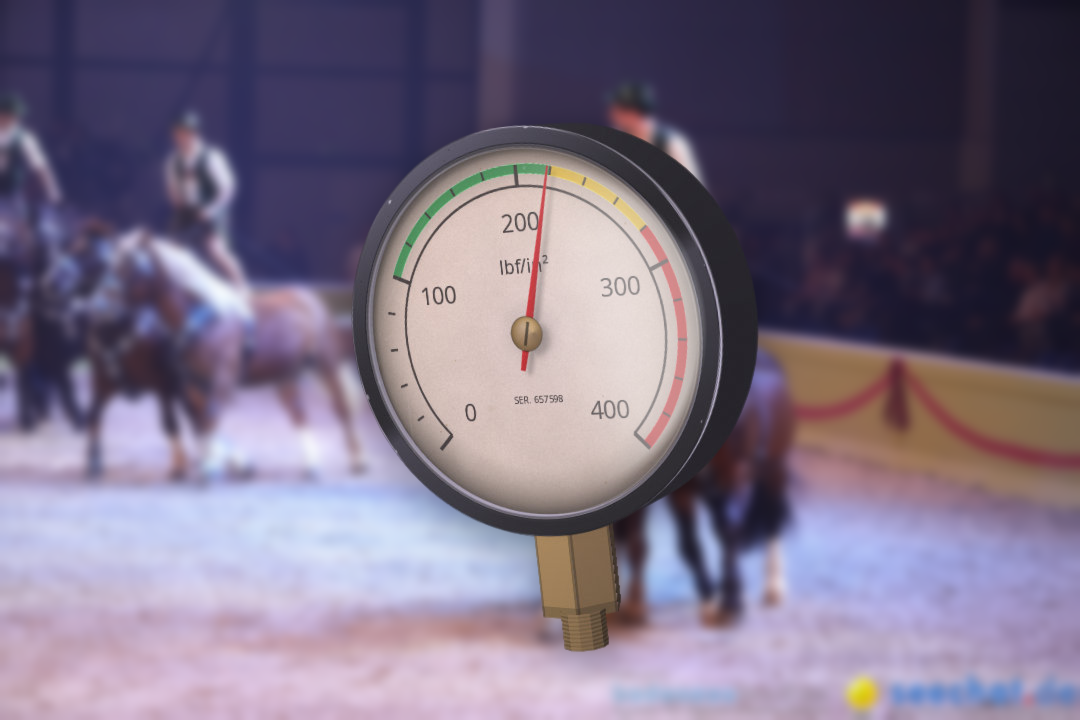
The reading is 220 psi
